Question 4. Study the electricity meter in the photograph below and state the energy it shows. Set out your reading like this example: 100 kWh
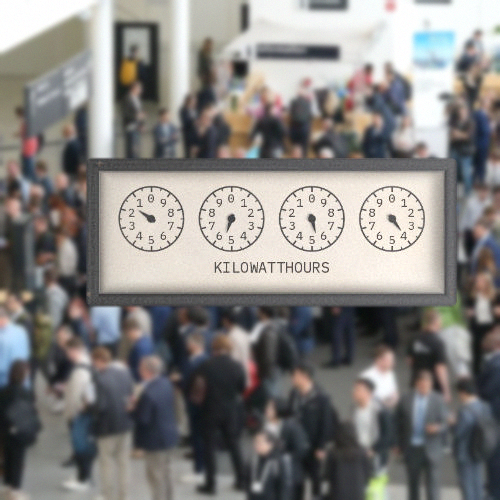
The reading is 1554 kWh
